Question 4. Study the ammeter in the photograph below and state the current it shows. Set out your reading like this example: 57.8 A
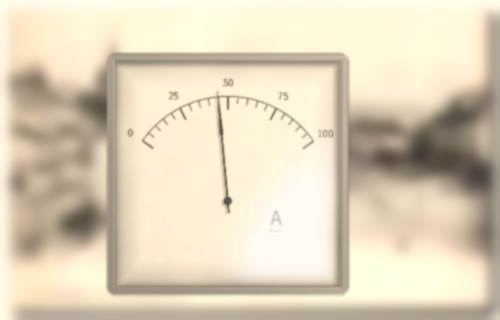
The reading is 45 A
